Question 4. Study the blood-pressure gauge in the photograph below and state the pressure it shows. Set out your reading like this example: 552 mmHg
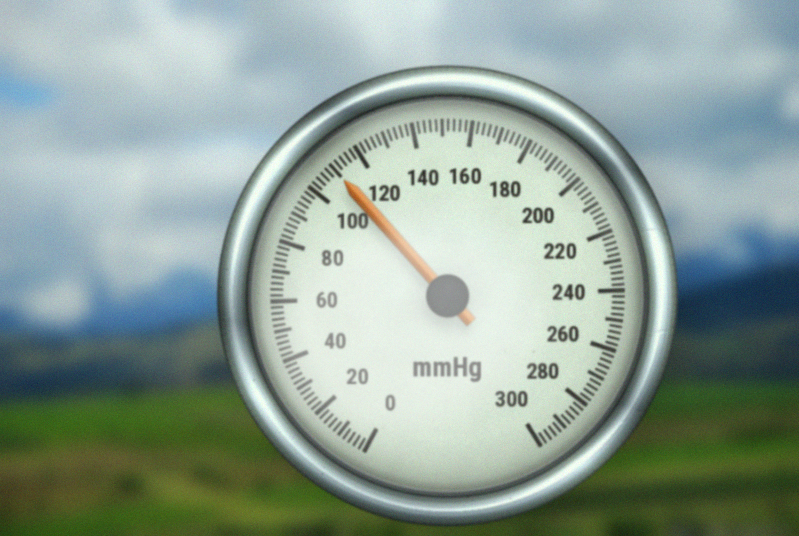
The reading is 110 mmHg
